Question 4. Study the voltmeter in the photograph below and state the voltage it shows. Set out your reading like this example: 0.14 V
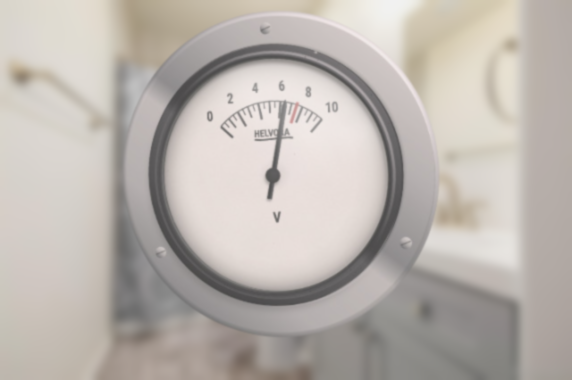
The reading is 6.5 V
